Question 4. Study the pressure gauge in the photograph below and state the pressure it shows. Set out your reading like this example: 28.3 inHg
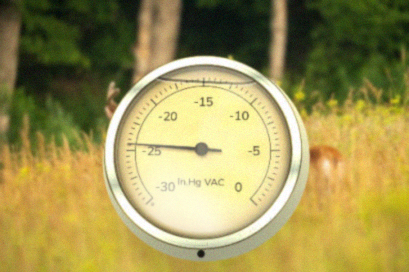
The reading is -24.5 inHg
